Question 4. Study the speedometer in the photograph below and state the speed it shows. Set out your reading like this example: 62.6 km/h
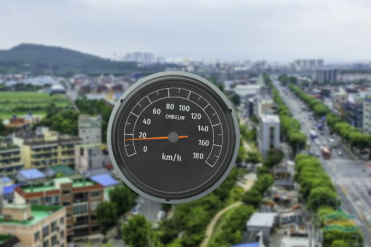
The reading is 15 km/h
